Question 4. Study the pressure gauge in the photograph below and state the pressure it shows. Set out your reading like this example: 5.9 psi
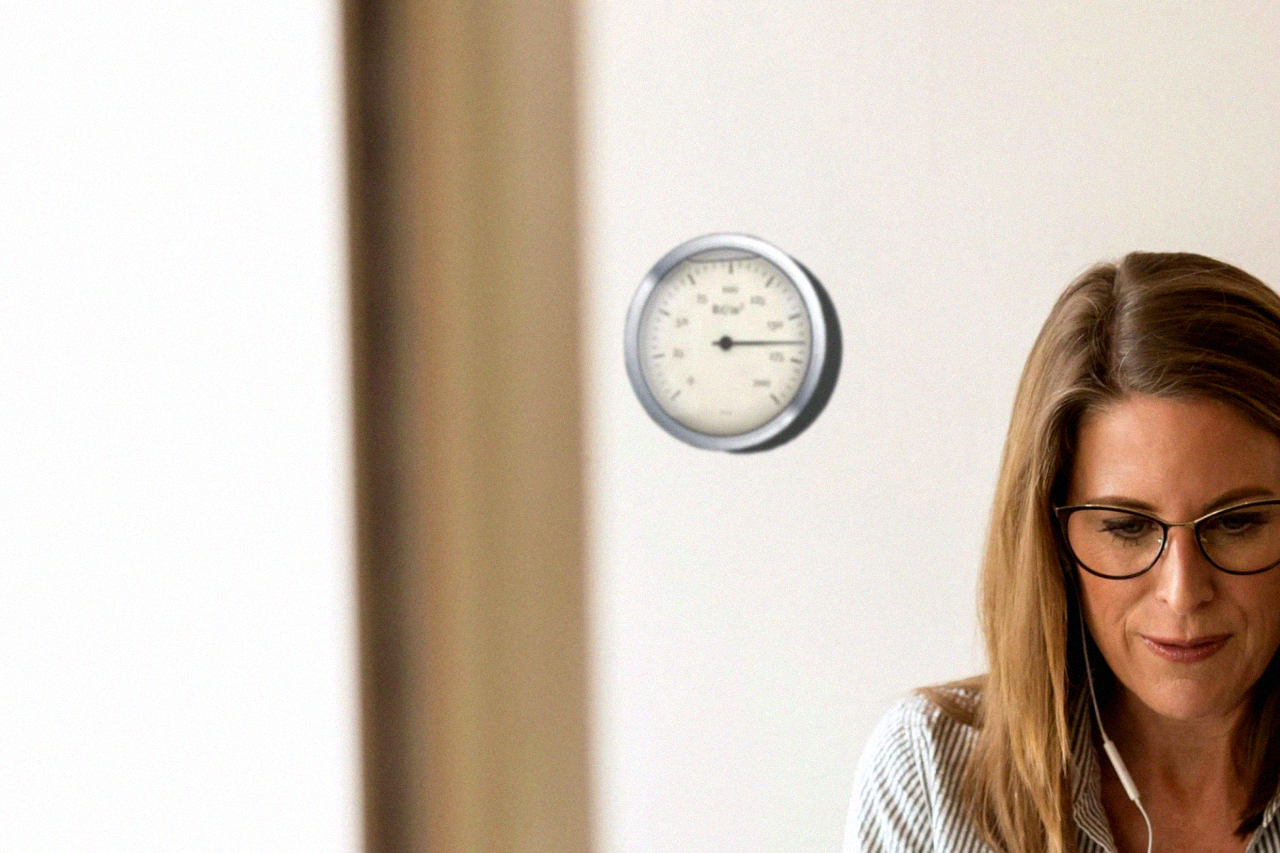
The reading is 165 psi
